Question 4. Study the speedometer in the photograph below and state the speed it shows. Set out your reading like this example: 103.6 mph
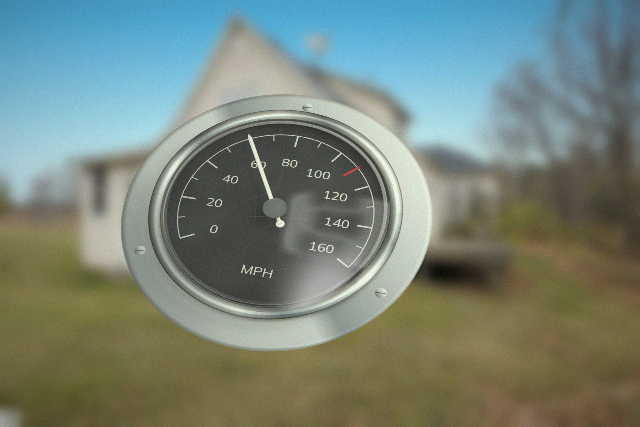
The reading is 60 mph
